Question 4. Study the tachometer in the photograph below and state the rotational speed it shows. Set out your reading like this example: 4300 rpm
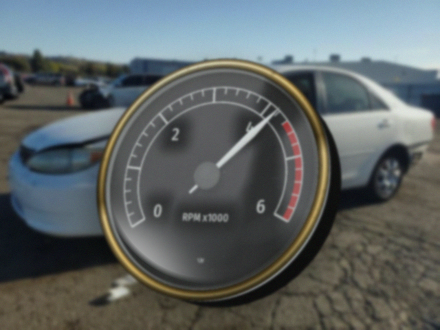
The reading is 4200 rpm
